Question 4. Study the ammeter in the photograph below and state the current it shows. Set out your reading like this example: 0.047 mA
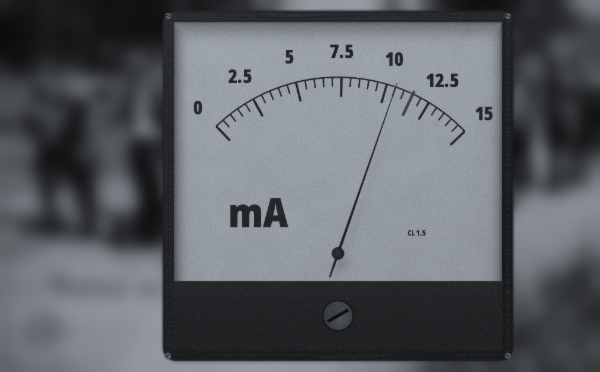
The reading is 10.5 mA
